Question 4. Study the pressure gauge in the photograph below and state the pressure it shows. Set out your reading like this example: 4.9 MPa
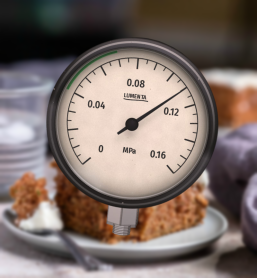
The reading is 0.11 MPa
